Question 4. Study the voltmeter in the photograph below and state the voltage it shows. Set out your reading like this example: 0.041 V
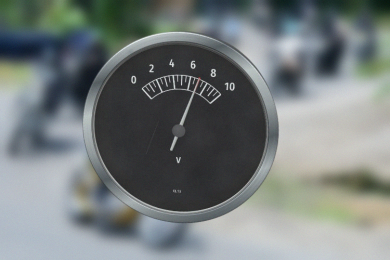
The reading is 7 V
